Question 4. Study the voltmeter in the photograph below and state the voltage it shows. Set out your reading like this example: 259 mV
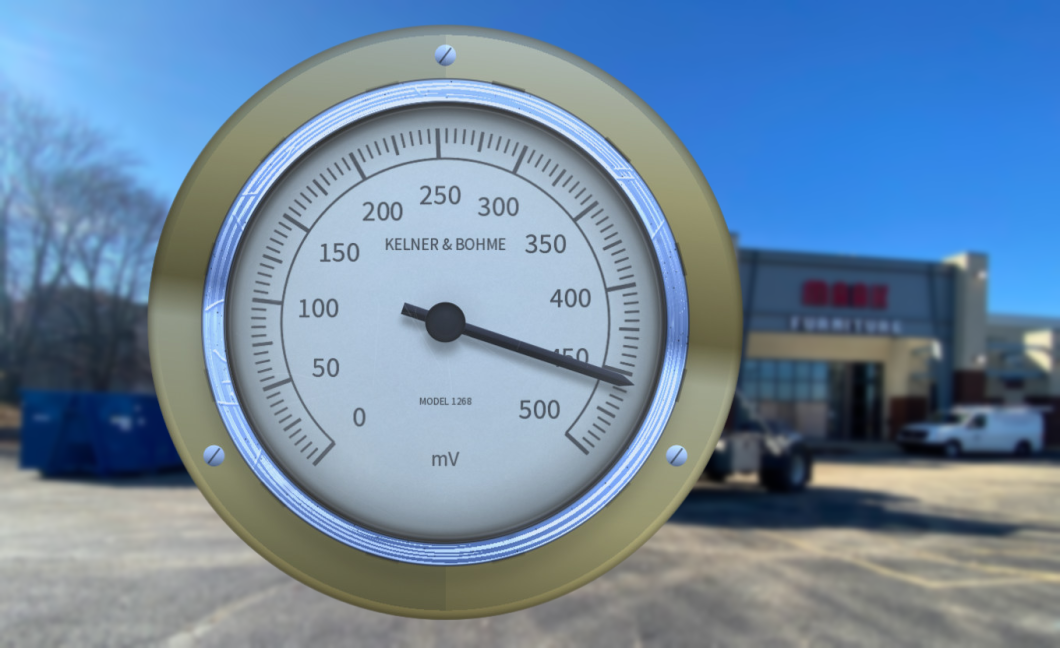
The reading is 455 mV
